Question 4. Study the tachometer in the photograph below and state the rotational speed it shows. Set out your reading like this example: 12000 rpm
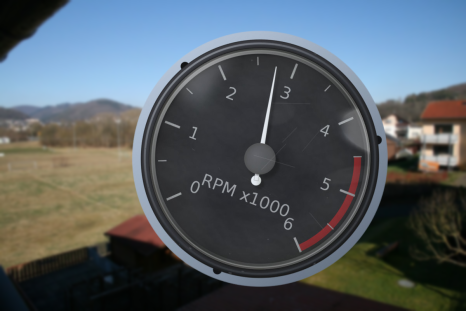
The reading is 2750 rpm
